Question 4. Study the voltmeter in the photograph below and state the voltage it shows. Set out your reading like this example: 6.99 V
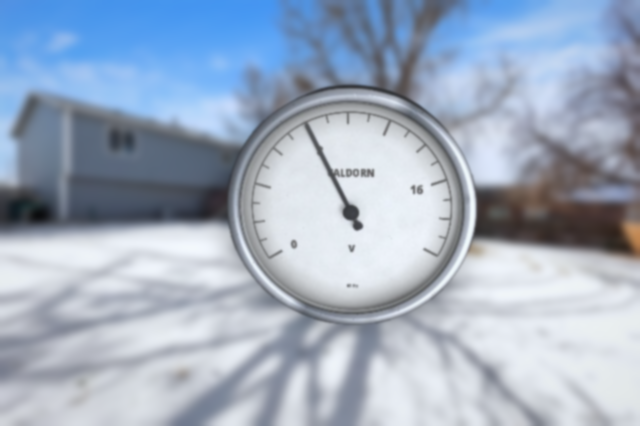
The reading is 8 V
